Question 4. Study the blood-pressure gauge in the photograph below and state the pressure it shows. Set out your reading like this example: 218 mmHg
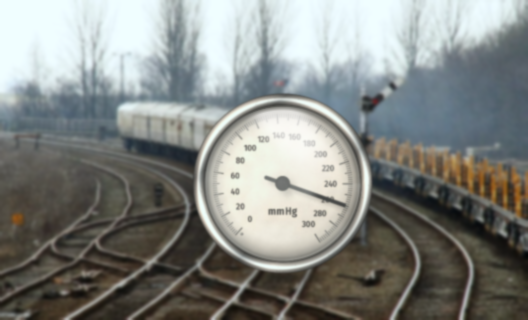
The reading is 260 mmHg
